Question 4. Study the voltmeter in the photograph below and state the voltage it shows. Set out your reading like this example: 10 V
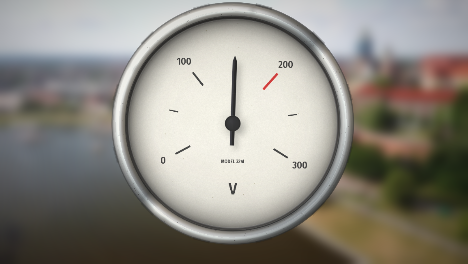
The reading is 150 V
